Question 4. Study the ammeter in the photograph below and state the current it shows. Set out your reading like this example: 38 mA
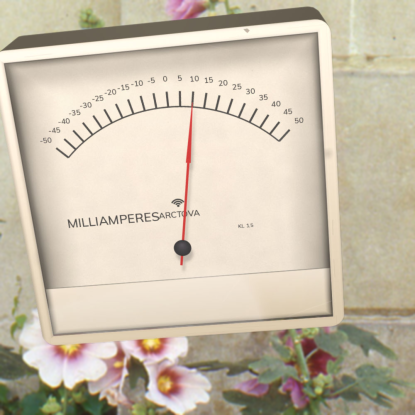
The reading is 10 mA
